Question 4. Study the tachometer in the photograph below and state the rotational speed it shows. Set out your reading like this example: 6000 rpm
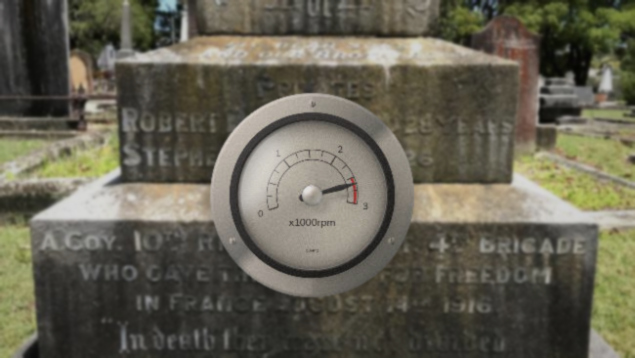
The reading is 2625 rpm
